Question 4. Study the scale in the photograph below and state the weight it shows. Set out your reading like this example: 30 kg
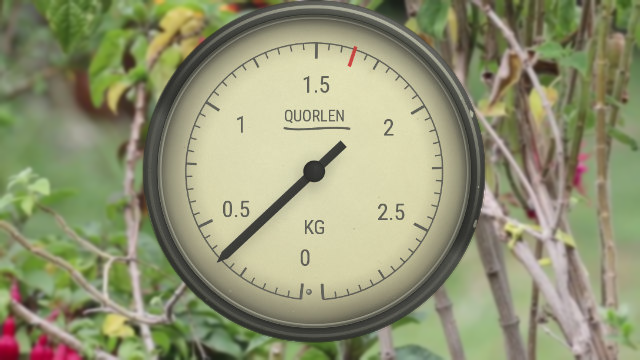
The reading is 0.35 kg
